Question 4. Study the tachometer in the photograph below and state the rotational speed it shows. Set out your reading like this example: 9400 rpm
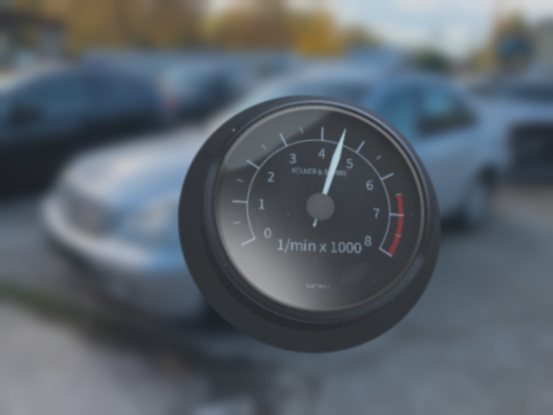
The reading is 4500 rpm
